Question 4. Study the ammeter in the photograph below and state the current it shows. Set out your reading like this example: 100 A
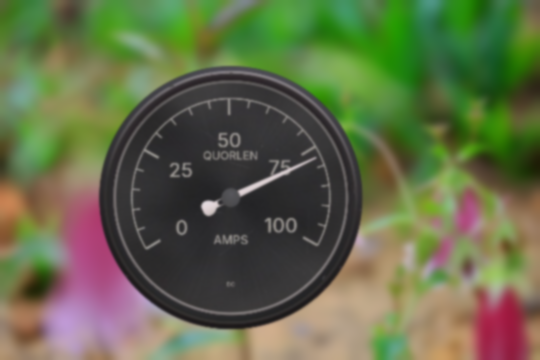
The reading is 77.5 A
